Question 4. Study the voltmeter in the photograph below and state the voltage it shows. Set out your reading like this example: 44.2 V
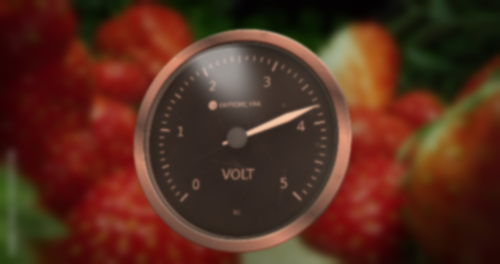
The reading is 3.8 V
